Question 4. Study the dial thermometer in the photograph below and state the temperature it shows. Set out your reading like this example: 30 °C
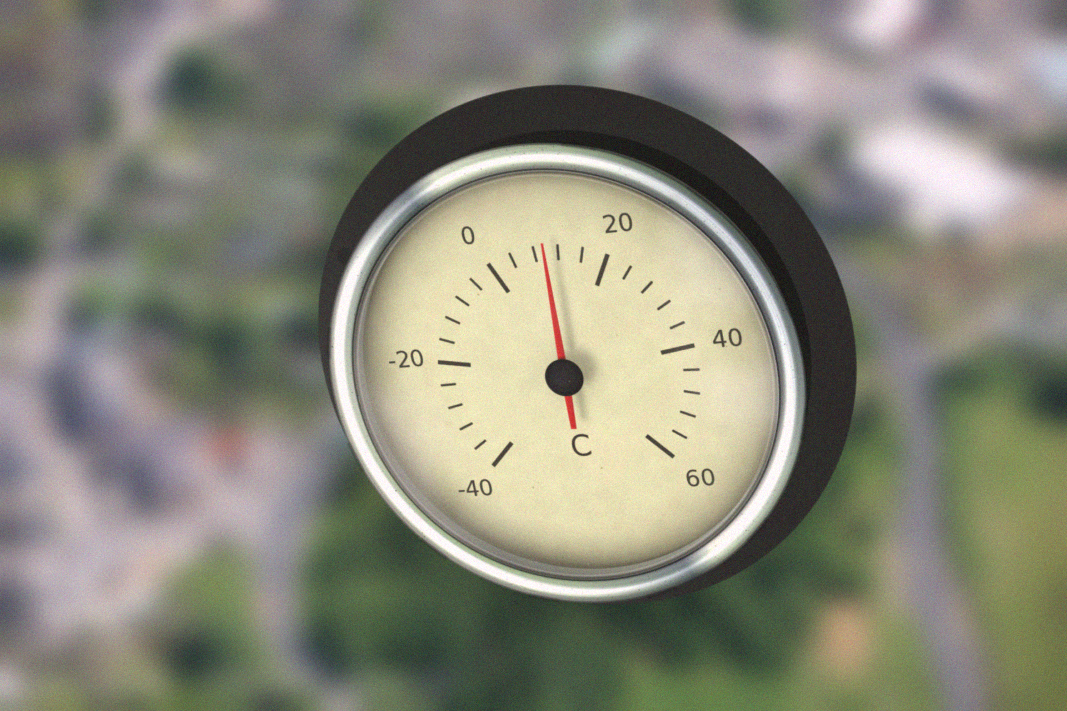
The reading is 10 °C
